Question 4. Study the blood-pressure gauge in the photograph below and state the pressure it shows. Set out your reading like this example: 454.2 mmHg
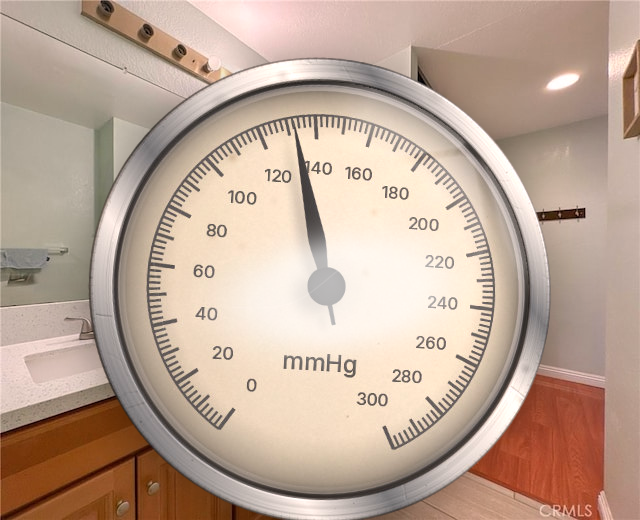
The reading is 132 mmHg
